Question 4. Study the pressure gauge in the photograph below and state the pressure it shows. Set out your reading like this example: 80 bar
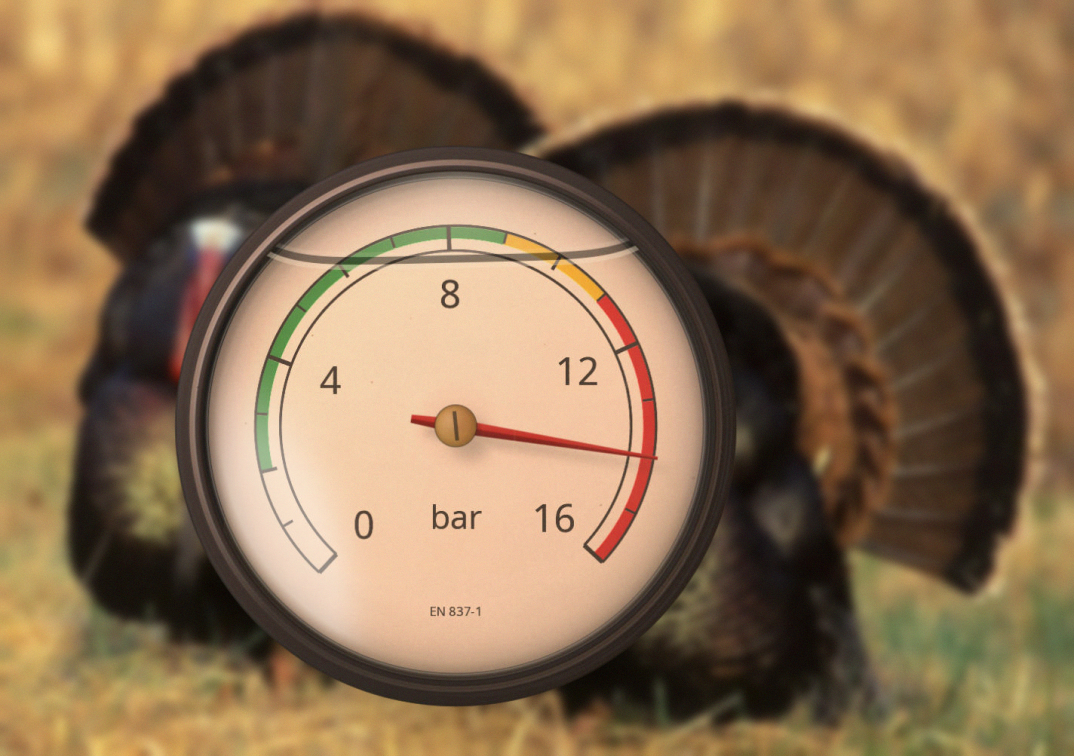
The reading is 14 bar
